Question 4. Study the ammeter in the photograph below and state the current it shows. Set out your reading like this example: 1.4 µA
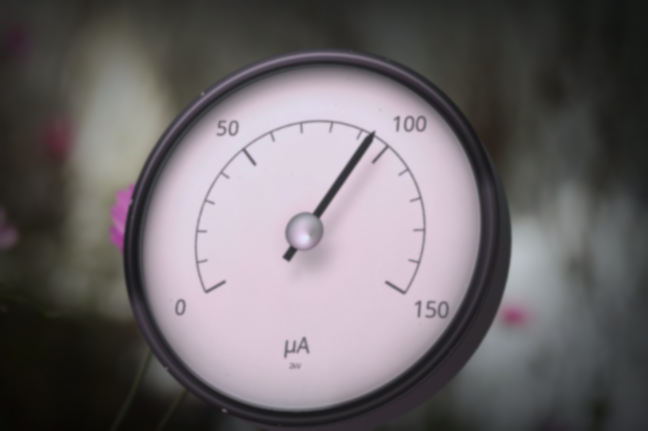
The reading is 95 µA
